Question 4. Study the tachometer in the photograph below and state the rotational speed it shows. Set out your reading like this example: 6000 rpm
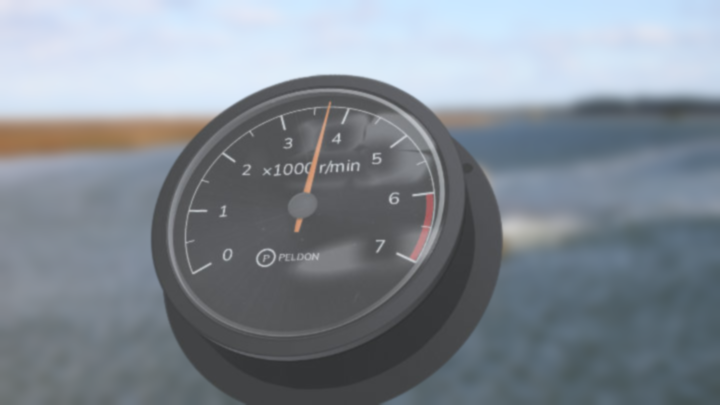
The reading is 3750 rpm
